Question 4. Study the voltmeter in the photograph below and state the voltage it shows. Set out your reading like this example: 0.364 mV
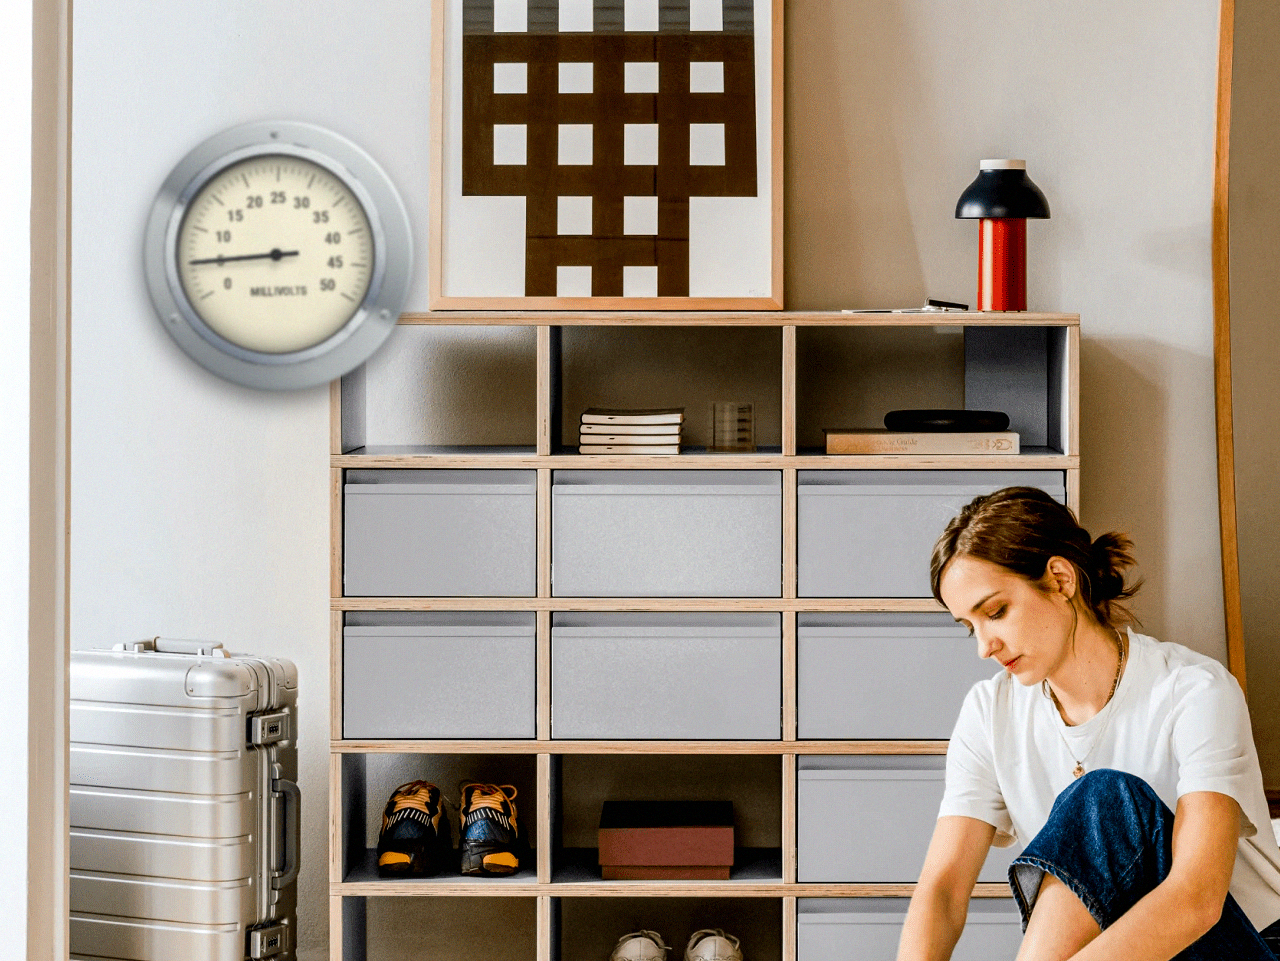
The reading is 5 mV
